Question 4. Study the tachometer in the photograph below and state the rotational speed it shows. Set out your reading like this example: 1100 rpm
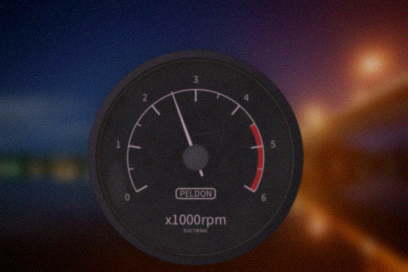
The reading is 2500 rpm
